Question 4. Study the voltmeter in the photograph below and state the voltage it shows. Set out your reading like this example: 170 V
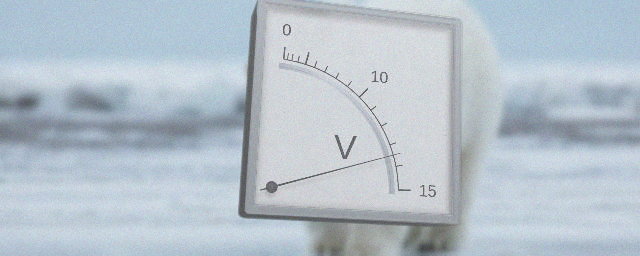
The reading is 13.5 V
